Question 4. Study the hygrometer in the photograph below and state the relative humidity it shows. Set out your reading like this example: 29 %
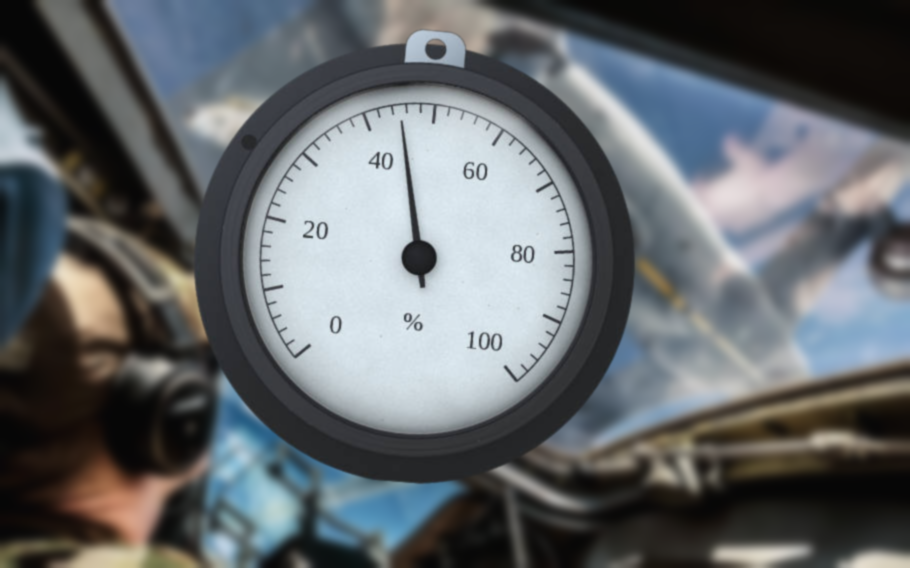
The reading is 45 %
